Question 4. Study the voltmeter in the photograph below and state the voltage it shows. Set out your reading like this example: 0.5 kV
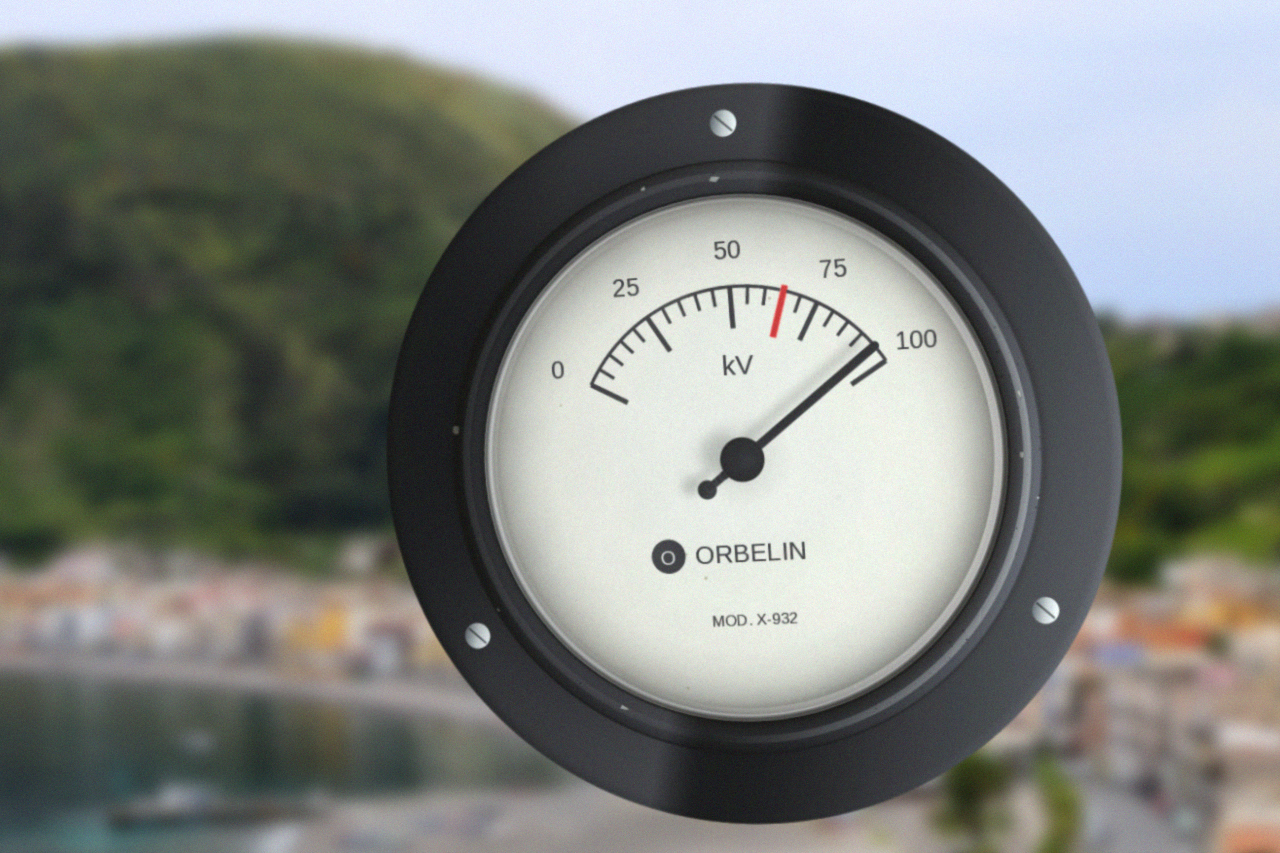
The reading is 95 kV
